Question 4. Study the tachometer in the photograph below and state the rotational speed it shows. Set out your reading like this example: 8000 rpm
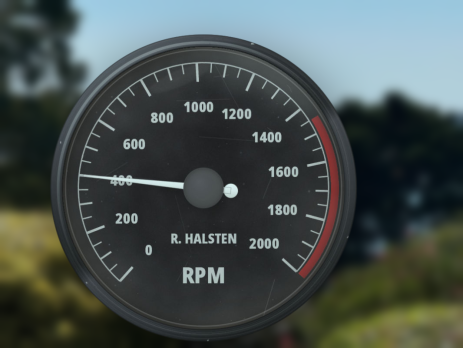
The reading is 400 rpm
